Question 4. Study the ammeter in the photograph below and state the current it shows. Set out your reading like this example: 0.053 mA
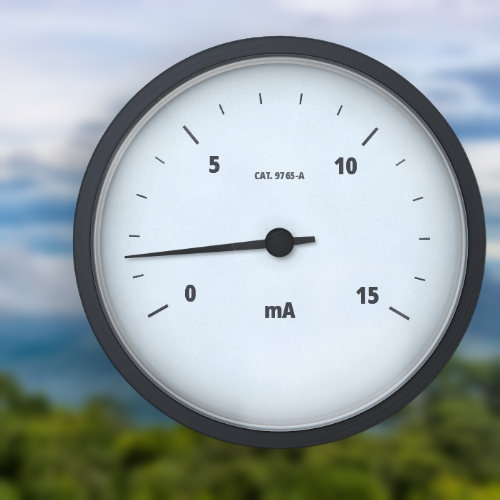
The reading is 1.5 mA
